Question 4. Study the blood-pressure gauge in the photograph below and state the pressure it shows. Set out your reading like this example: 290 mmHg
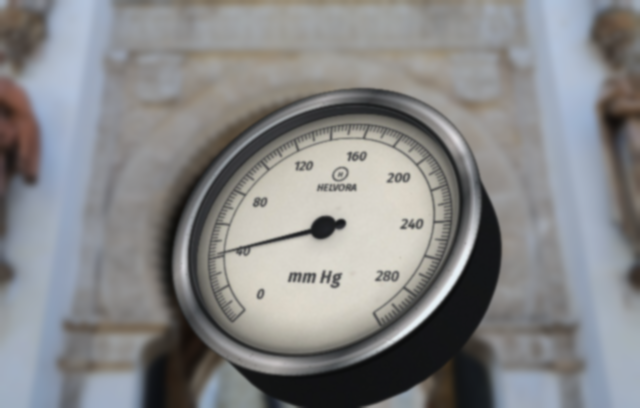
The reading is 40 mmHg
